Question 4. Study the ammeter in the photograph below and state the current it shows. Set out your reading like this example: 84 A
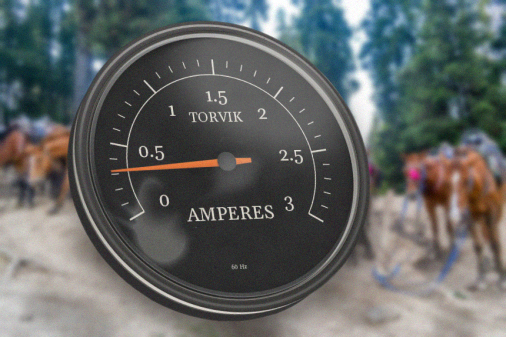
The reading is 0.3 A
